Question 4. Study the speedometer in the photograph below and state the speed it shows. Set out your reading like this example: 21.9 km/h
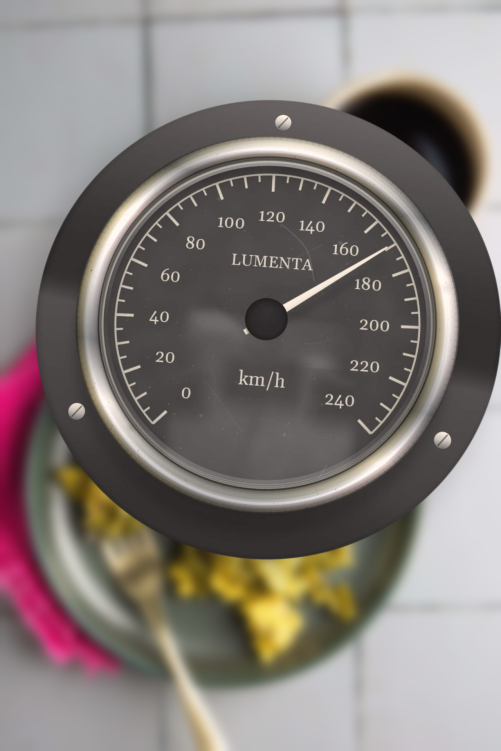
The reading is 170 km/h
